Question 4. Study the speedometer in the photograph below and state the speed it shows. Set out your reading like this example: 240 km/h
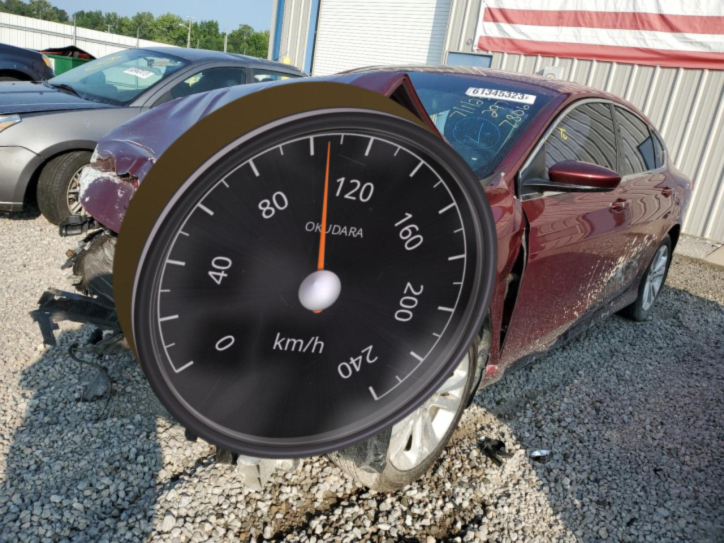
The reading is 105 km/h
